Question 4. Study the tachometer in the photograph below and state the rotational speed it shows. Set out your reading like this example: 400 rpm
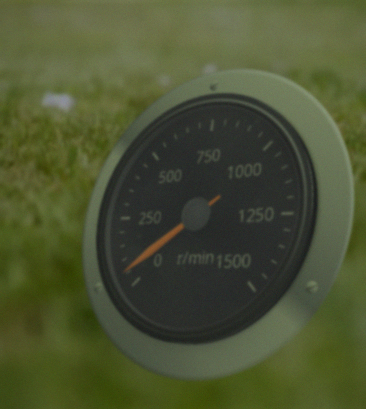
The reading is 50 rpm
